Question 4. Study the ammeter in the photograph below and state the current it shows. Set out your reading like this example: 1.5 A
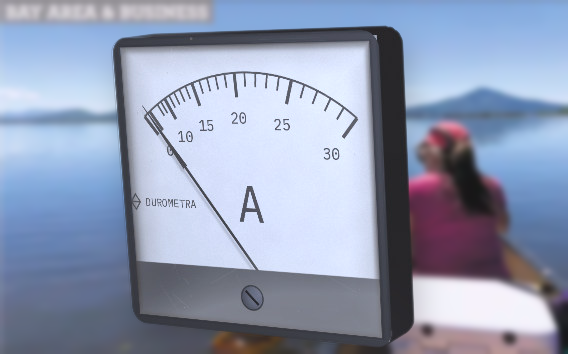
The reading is 5 A
